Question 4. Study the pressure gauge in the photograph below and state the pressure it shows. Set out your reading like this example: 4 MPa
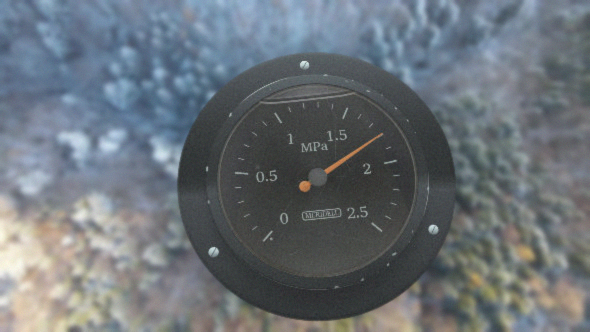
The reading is 1.8 MPa
